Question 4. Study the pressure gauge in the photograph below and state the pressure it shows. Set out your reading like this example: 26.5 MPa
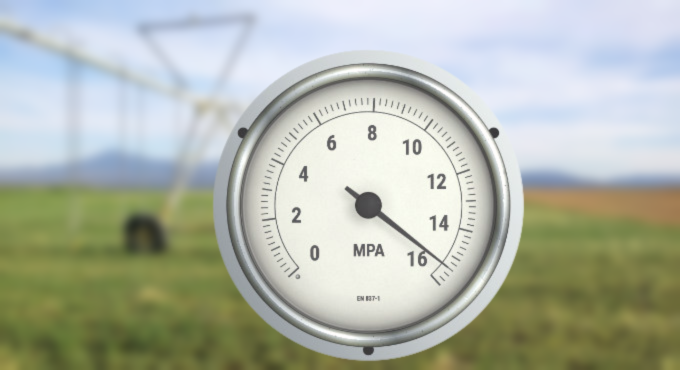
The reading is 15.4 MPa
